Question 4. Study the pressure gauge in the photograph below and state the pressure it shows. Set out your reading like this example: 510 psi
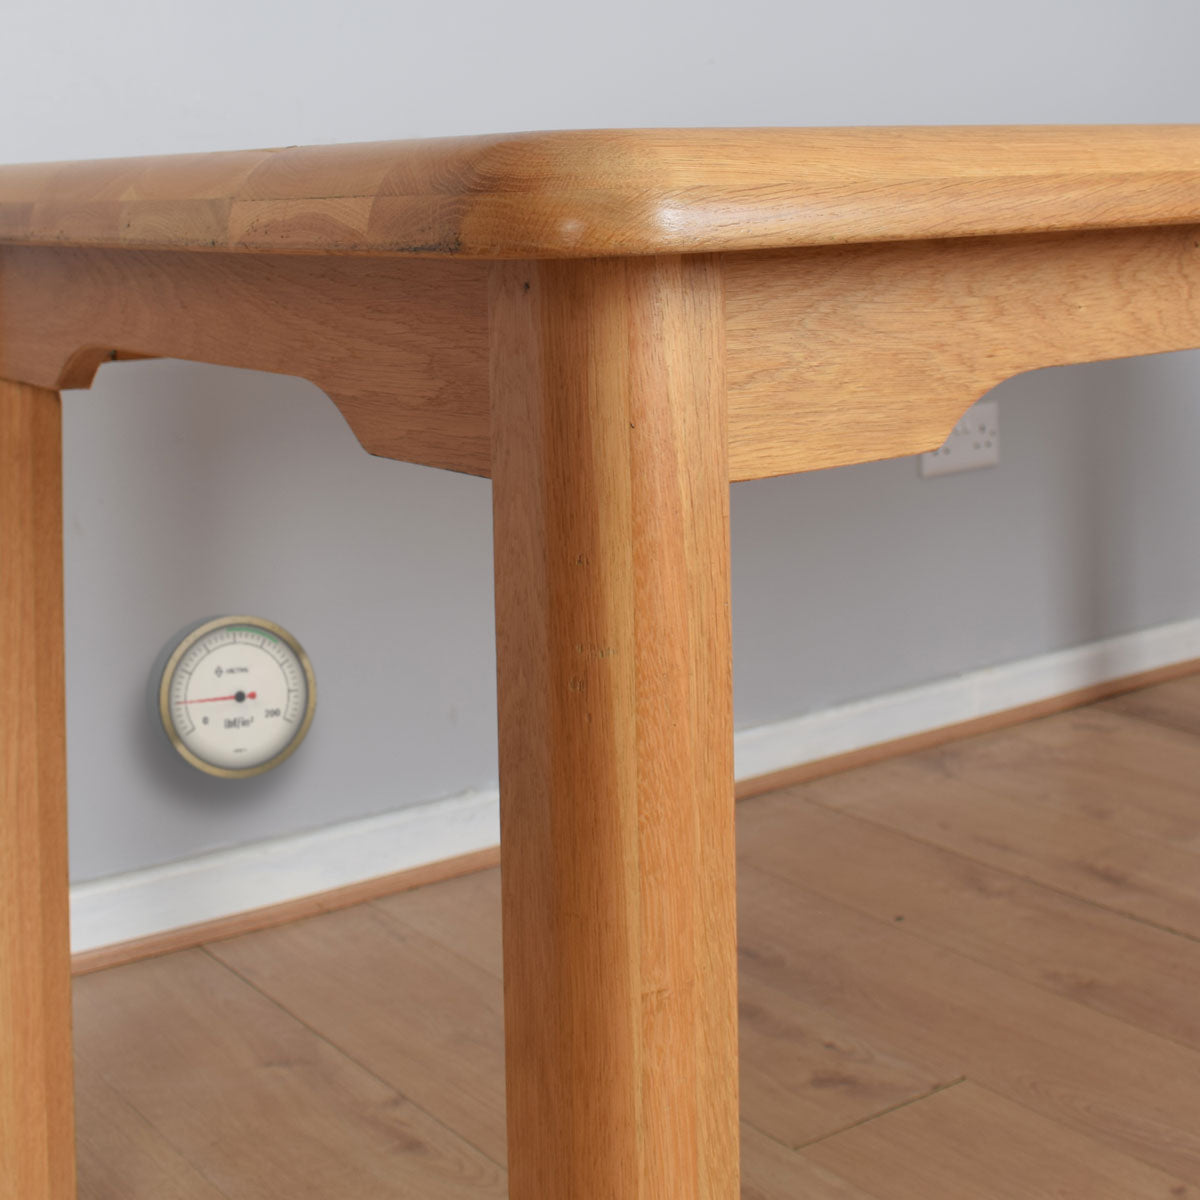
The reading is 25 psi
